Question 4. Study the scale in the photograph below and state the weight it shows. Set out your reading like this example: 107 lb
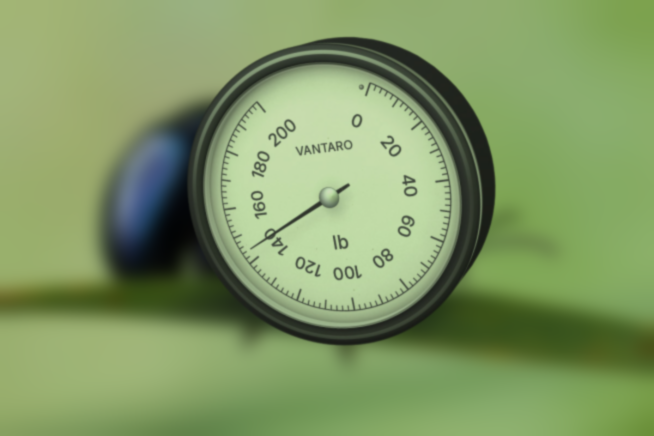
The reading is 144 lb
